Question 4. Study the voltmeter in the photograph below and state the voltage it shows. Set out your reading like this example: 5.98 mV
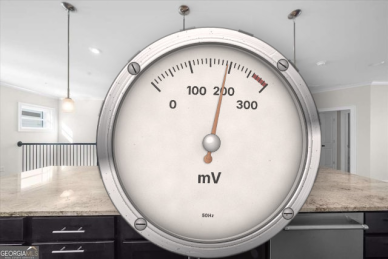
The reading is 190 mV
